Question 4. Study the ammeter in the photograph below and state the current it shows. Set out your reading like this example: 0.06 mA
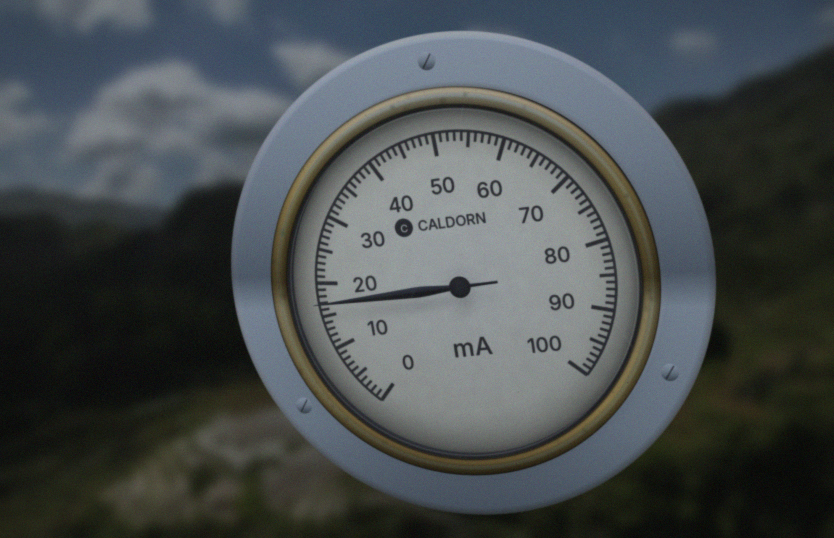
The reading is 17 mA
